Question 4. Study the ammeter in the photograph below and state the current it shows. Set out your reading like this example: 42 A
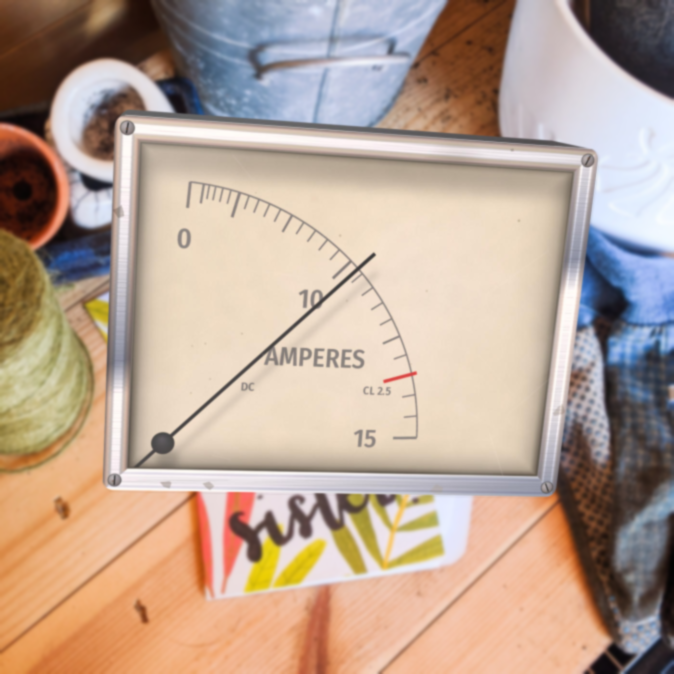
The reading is 10.25 A
